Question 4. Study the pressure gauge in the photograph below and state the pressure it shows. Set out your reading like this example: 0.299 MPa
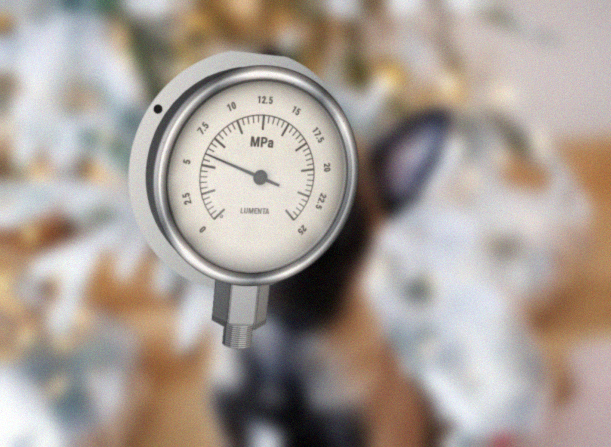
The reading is 6 MPa
